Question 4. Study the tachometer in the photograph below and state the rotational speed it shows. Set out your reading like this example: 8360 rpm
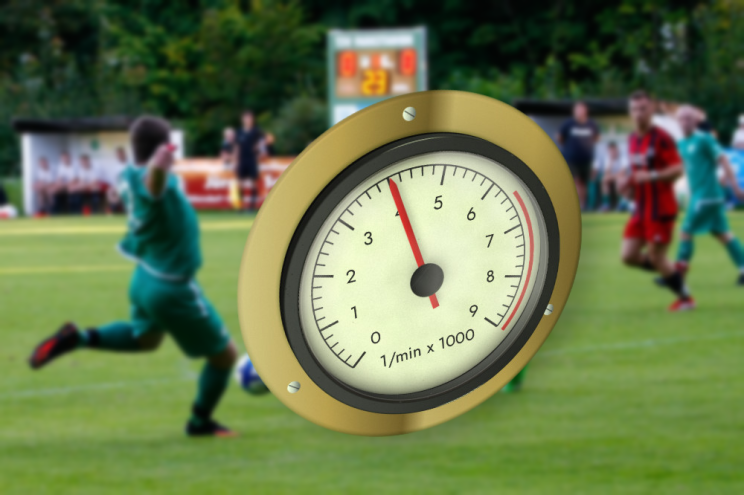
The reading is 4000 rpm
